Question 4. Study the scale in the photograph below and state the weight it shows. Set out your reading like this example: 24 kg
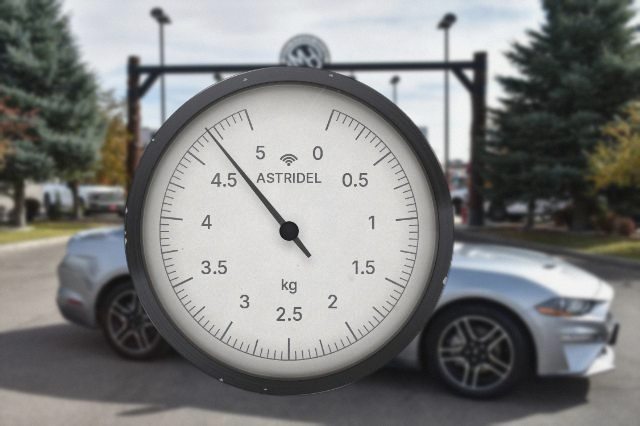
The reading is 4.7 kg
